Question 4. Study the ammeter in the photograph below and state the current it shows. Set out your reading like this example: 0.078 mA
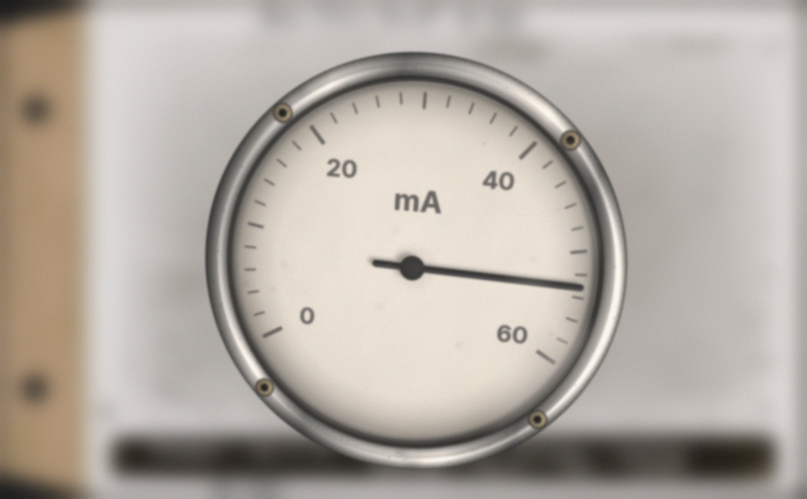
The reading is 53 mA
